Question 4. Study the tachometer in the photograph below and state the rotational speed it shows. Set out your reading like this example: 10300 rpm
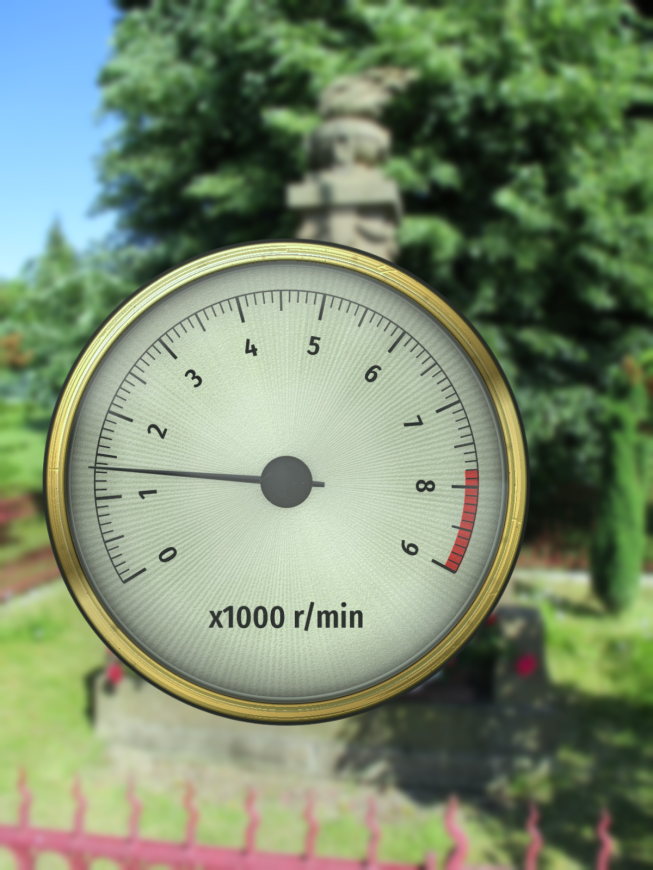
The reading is 1350 rpm
